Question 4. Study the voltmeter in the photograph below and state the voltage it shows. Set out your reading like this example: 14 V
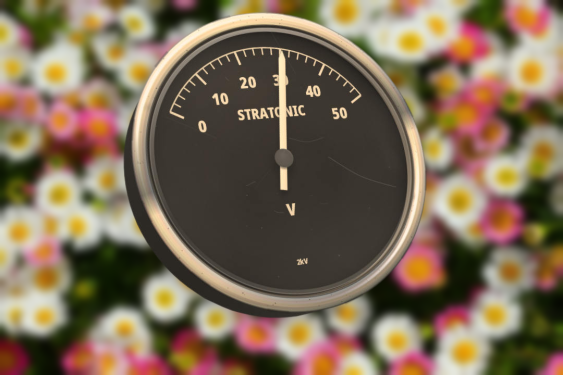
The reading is 30 V
